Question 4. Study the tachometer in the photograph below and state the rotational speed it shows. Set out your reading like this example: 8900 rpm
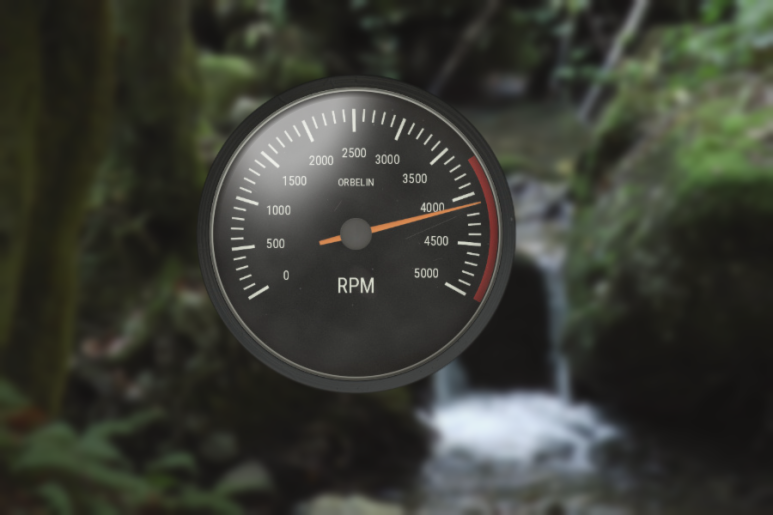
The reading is 4100 rpm
